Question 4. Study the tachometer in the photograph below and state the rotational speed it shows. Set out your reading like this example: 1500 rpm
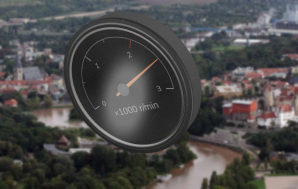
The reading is 2500 rpm
